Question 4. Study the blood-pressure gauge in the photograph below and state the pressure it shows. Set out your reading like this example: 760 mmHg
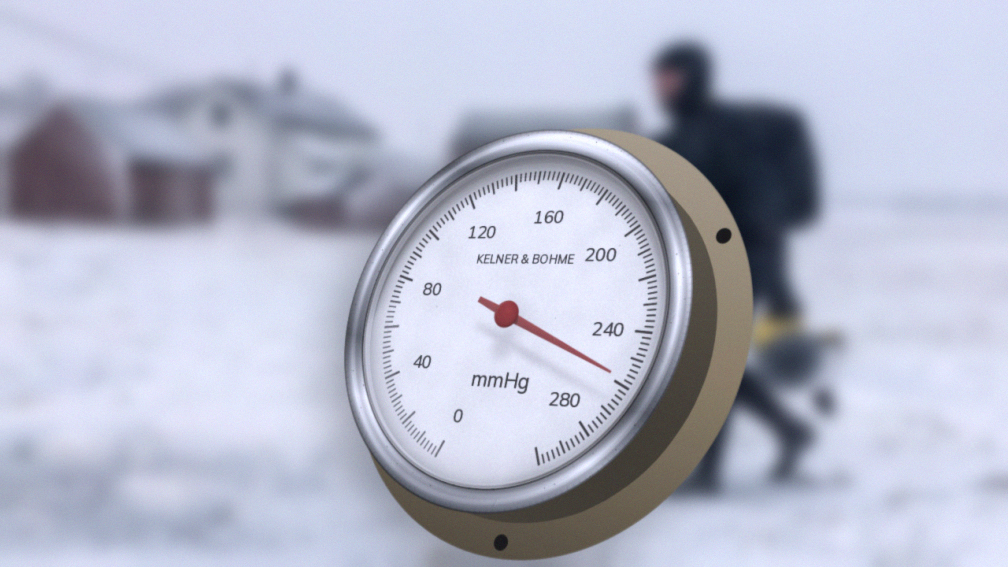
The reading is 258 mmHg
